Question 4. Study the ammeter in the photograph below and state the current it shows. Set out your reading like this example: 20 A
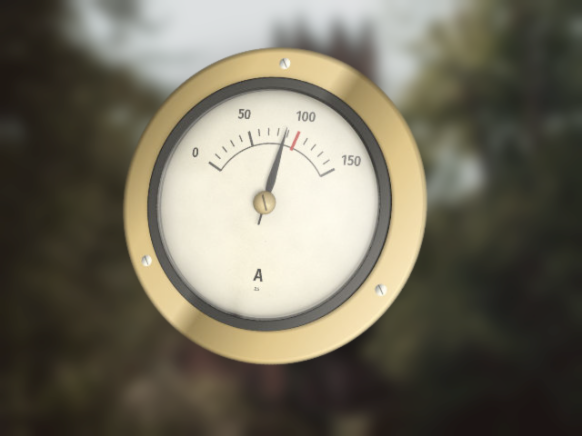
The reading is 90 A
